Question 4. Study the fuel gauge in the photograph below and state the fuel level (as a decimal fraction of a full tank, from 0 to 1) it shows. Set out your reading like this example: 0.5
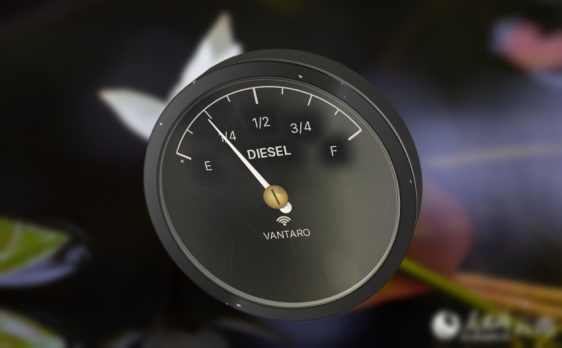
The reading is 0.25
